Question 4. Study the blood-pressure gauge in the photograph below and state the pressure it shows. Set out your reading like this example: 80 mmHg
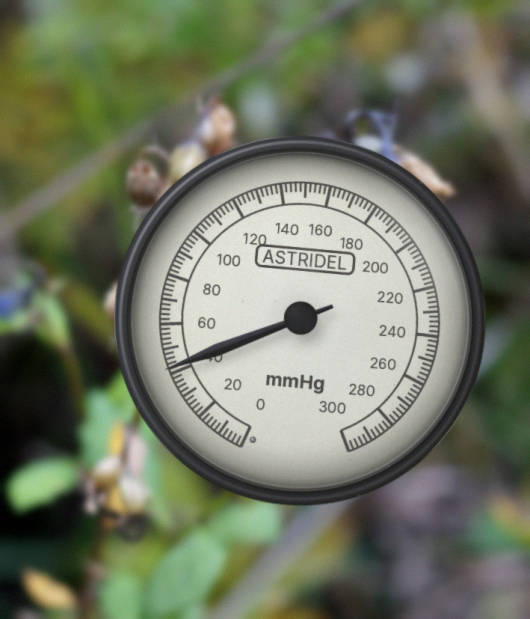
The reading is 42 mmHg
